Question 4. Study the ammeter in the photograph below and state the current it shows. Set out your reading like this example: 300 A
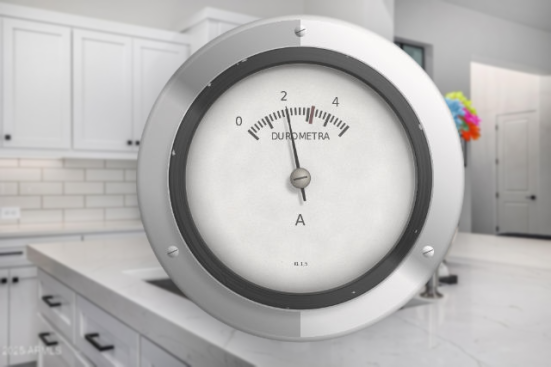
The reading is 2 A
